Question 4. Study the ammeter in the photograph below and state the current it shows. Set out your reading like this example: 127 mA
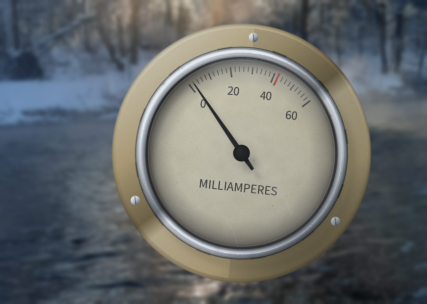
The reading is 2 mA
